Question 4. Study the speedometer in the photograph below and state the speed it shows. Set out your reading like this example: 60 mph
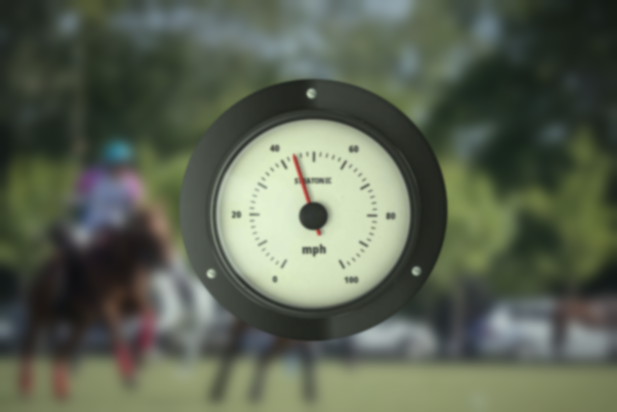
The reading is 44 mph
